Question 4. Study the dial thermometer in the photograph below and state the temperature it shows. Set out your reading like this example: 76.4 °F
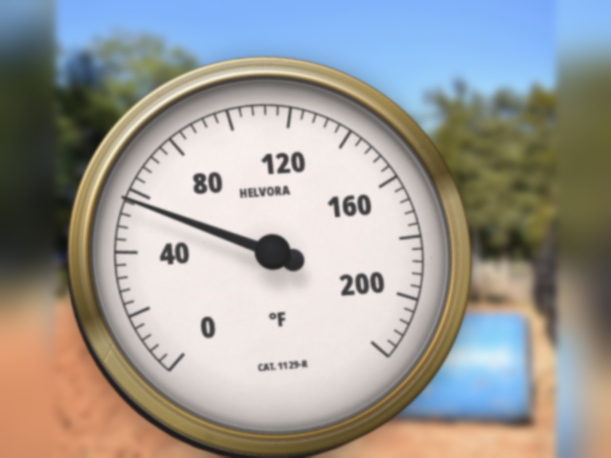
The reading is 56 °F
